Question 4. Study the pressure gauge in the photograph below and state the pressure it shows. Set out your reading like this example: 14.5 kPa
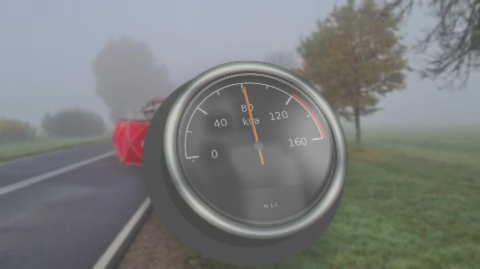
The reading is 80 kPa
